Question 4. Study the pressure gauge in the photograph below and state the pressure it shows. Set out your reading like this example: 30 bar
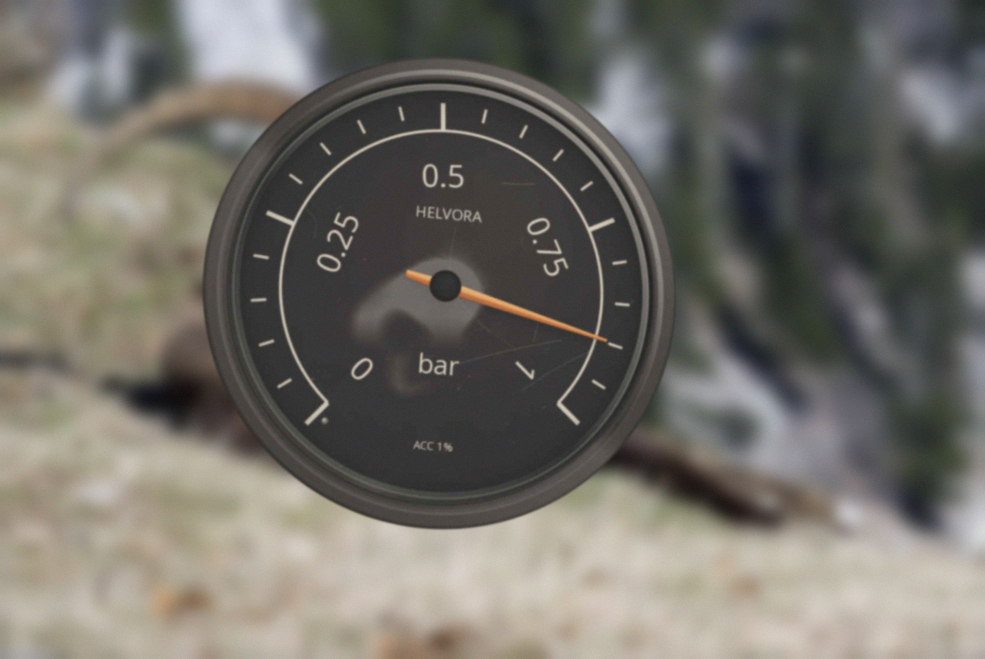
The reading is 0.9 bar
